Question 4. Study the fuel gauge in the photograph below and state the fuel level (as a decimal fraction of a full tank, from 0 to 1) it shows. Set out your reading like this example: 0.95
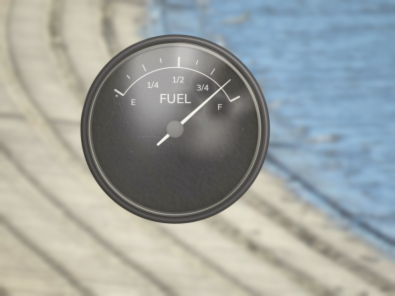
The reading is 0.875
